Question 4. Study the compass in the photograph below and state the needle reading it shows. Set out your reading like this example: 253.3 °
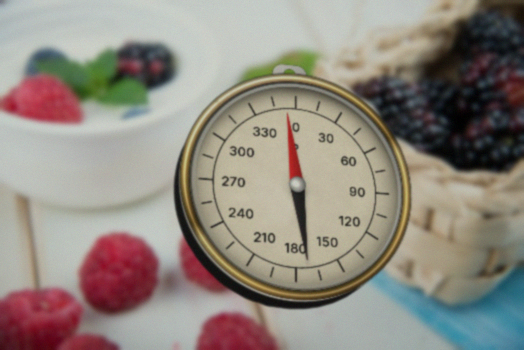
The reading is 352.5 °
